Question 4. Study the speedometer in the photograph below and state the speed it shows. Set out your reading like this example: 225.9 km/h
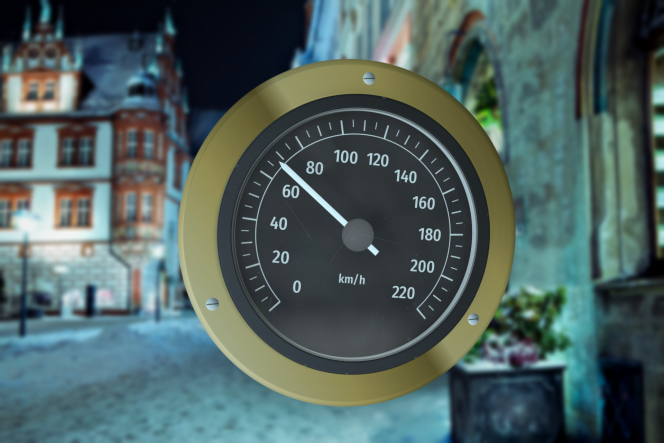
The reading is 67.5 km/h
